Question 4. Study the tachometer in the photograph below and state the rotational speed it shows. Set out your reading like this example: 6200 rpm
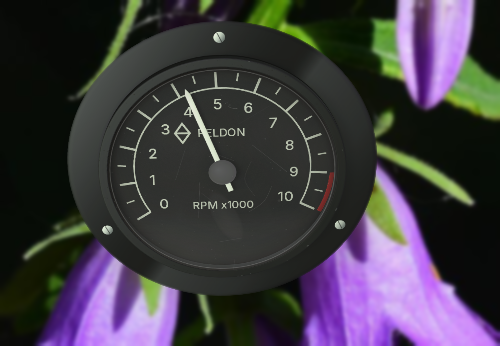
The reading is 4250 rpm
